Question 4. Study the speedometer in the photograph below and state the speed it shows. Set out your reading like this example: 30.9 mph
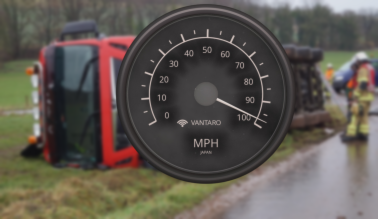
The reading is 97.5 mph
